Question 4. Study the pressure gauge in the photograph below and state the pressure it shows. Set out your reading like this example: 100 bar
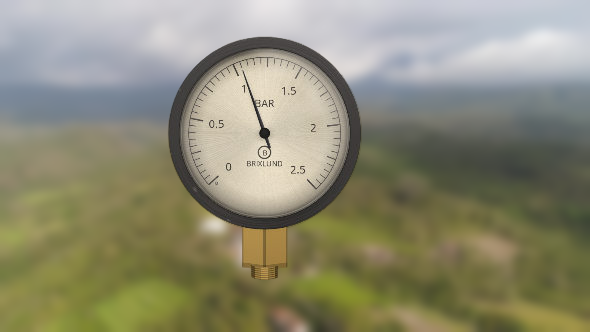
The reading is 1.05 bar
